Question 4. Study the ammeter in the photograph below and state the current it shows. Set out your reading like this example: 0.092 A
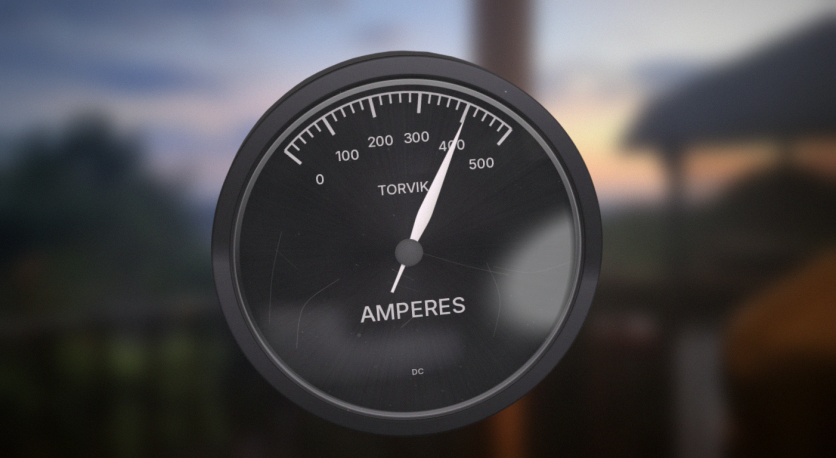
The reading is 400 A
